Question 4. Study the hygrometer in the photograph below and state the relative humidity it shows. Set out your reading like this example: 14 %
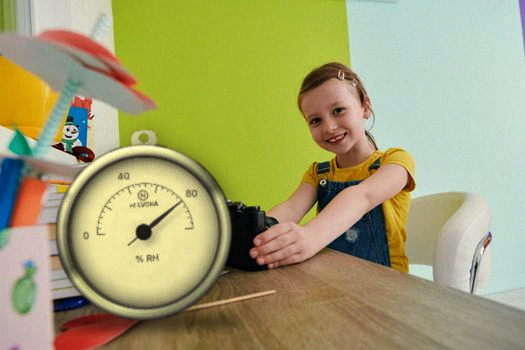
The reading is 80 %
